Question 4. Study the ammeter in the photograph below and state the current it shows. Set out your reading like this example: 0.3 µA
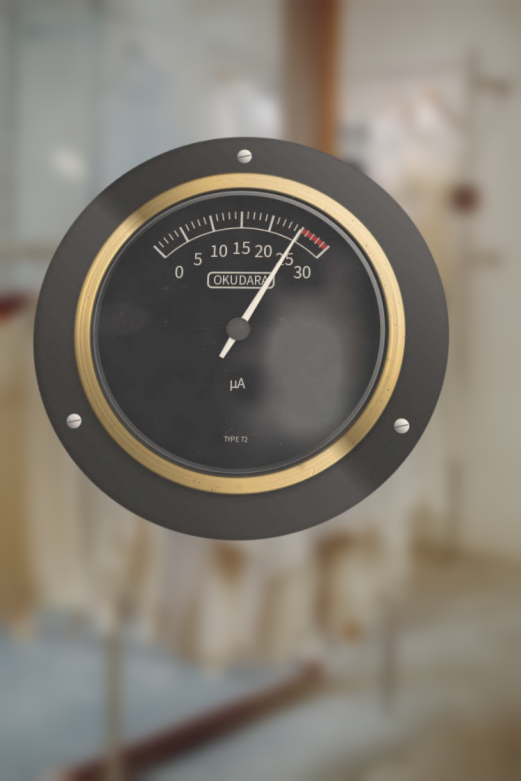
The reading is 25 µA
